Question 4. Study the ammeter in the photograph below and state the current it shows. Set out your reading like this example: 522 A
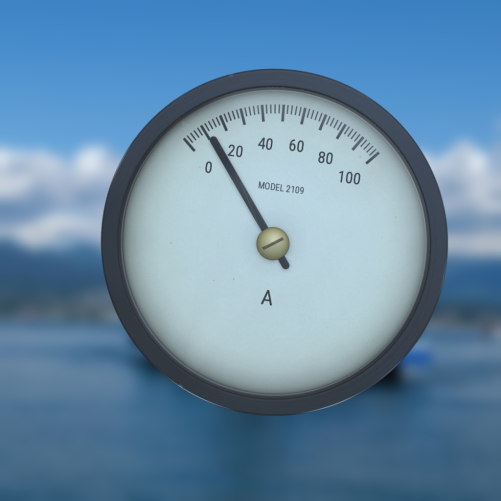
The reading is 12 A
